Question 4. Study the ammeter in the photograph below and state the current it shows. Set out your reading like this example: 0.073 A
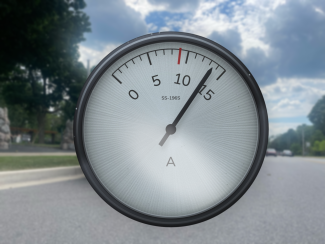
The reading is 13.5 A
